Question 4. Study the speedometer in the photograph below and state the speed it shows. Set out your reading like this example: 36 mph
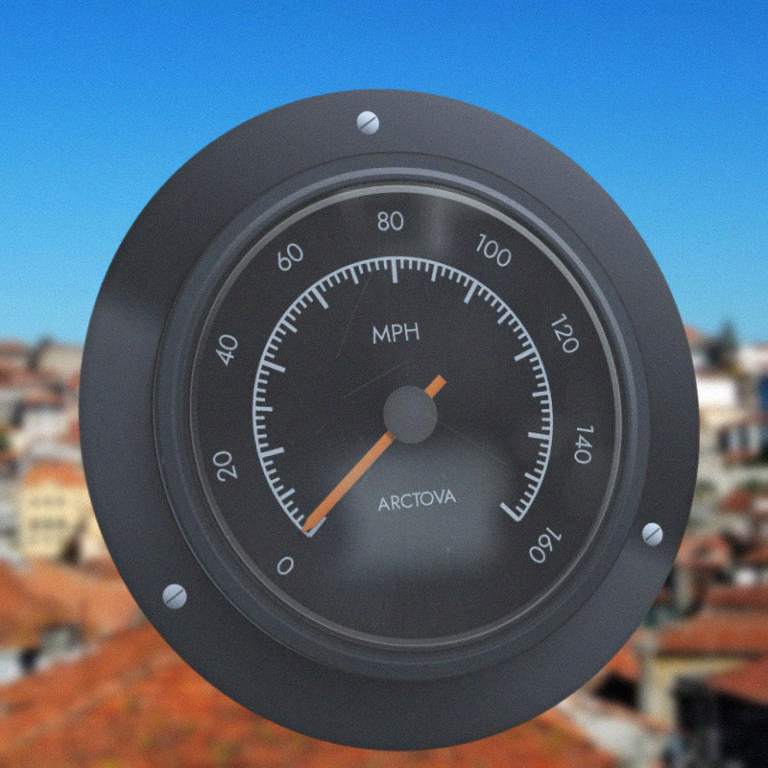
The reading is 2 mph
